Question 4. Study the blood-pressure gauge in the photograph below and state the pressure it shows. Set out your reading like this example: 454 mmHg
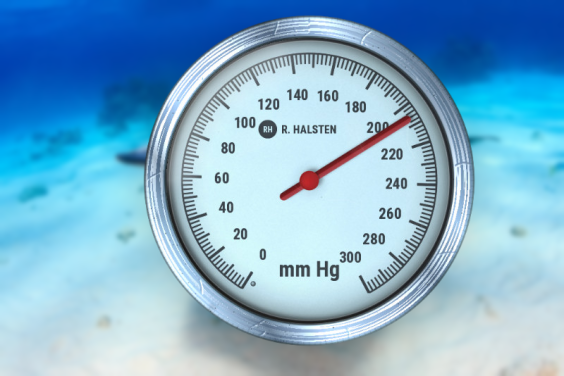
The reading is 206 mmHg
